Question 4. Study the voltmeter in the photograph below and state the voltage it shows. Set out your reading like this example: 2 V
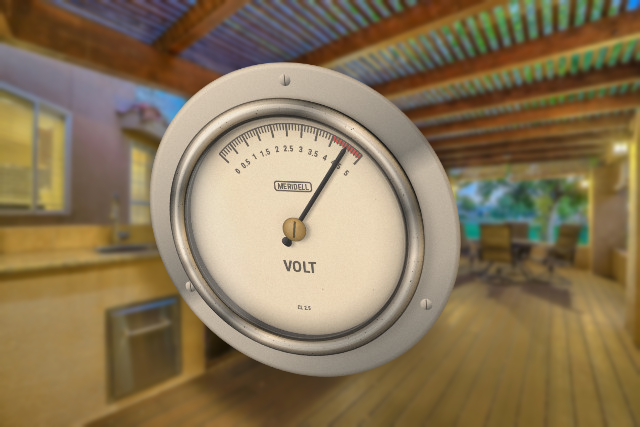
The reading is 4.5 V
